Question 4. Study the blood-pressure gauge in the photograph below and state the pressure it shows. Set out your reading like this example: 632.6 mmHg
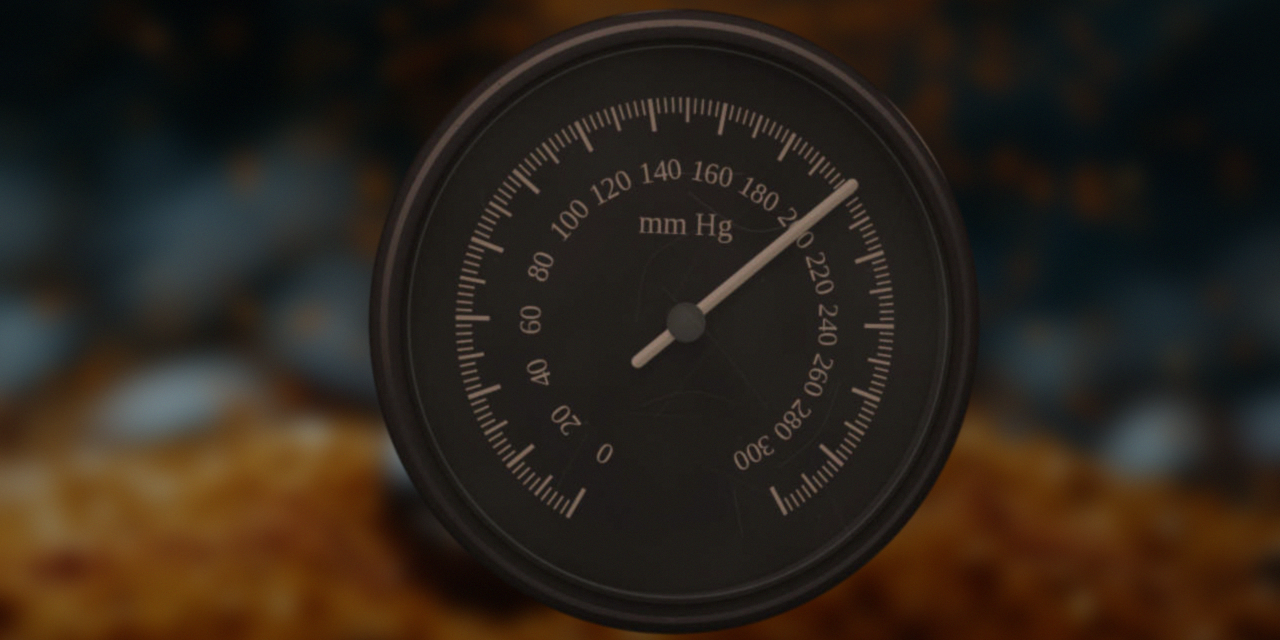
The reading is 200 mmHg
